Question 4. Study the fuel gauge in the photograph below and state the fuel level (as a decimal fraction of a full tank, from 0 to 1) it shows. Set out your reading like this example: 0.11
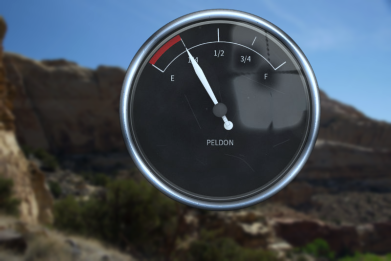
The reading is 0.25
